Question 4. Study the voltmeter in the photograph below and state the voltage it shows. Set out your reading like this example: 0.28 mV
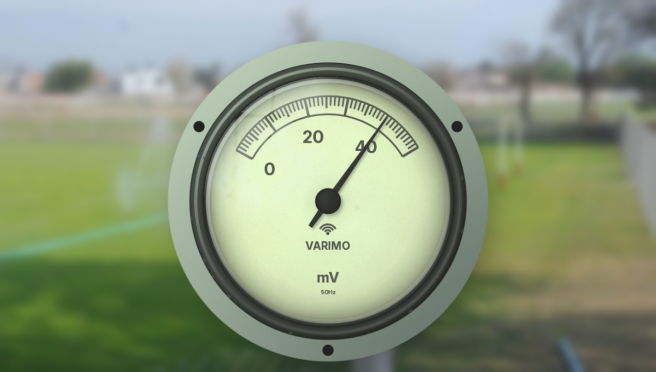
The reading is 40 mV
